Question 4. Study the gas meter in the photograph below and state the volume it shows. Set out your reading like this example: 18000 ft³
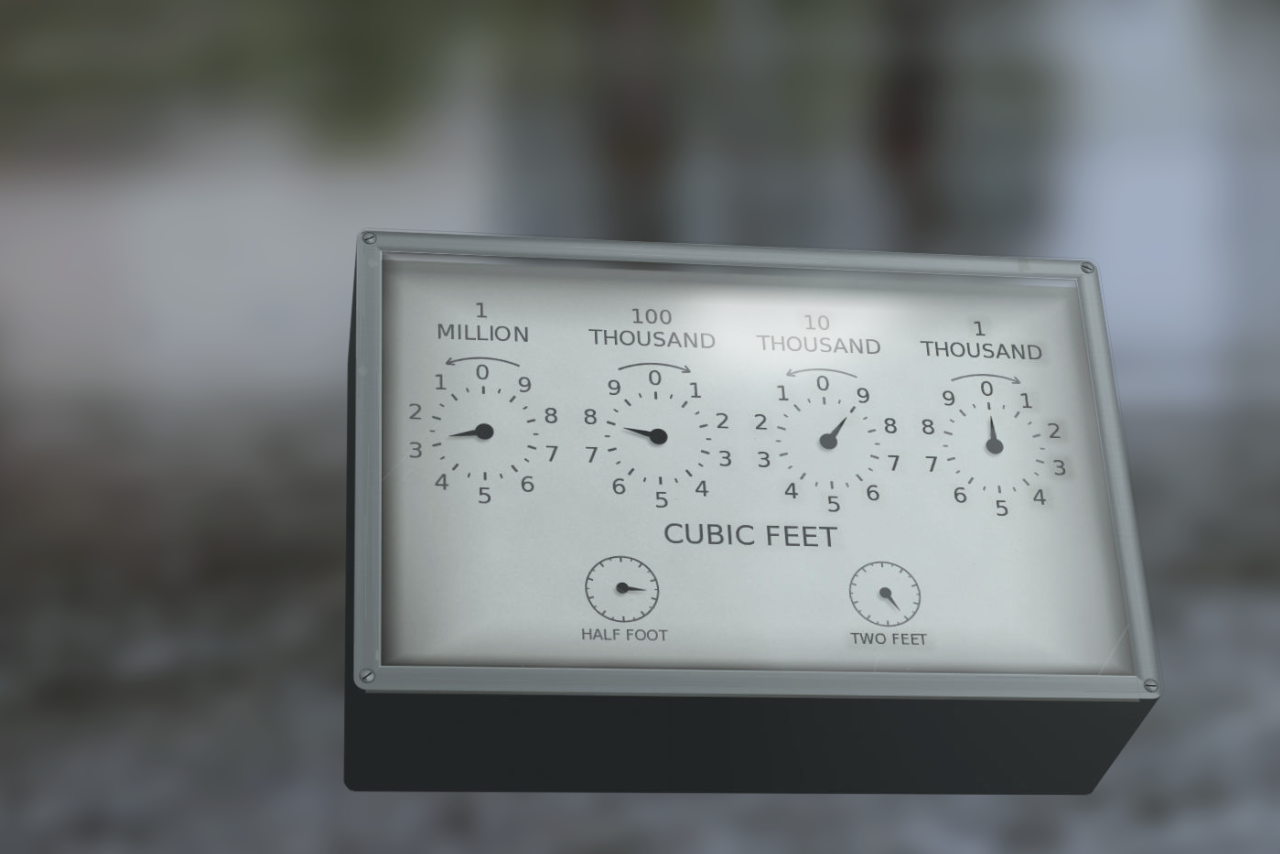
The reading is 279000 ft³
